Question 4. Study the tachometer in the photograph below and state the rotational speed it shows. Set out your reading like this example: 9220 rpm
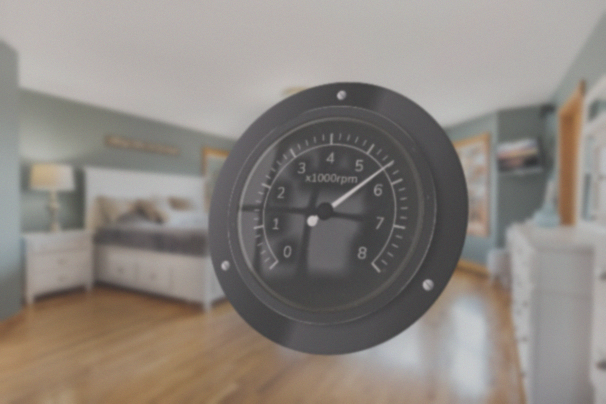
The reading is 5600 rpm
